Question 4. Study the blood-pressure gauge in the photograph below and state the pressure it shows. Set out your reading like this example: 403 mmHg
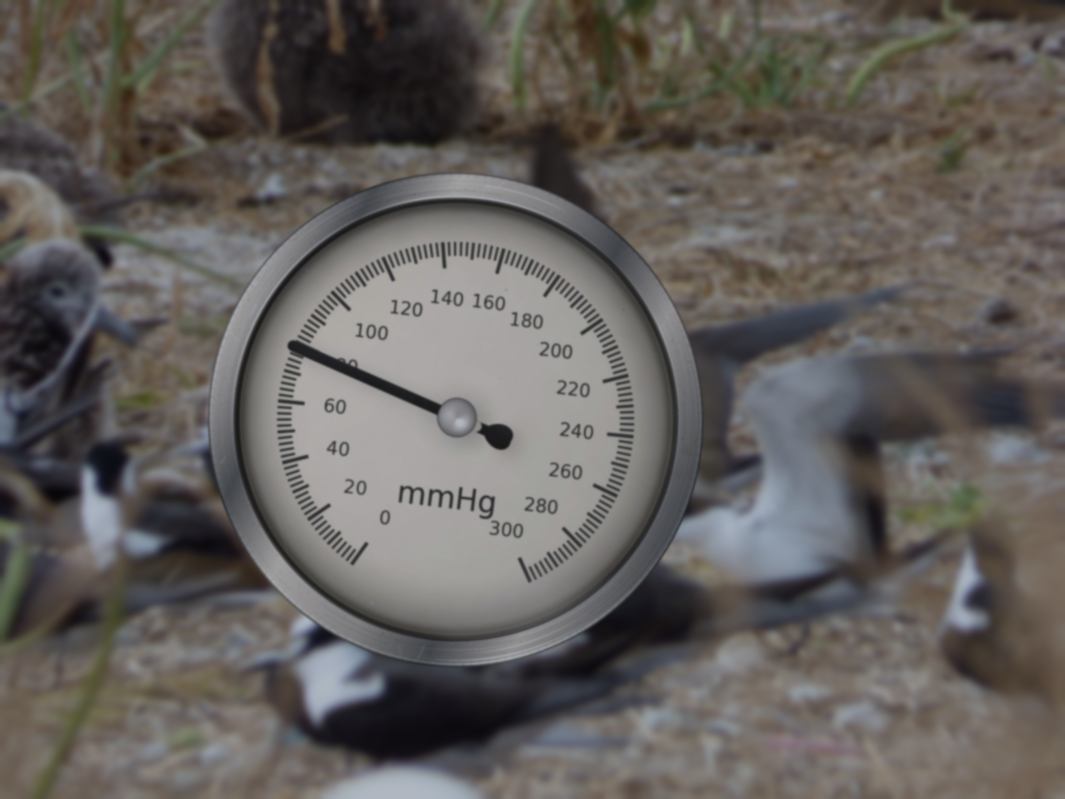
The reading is 78 mmHg
